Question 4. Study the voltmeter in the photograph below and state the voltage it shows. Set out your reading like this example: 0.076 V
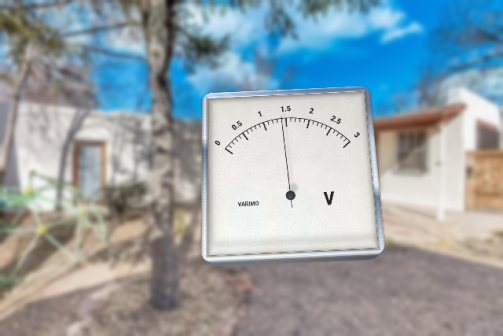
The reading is 1.4 V
